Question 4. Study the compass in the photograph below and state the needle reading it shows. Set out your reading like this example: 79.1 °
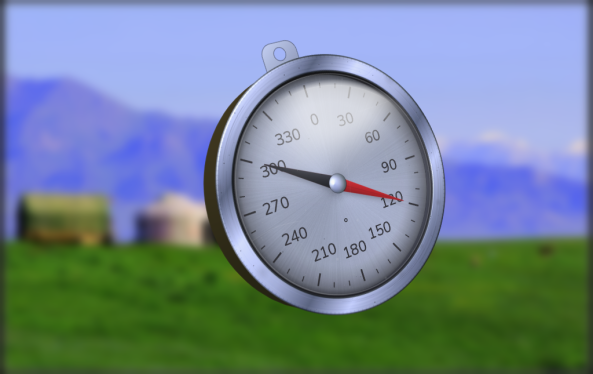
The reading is 120 °
